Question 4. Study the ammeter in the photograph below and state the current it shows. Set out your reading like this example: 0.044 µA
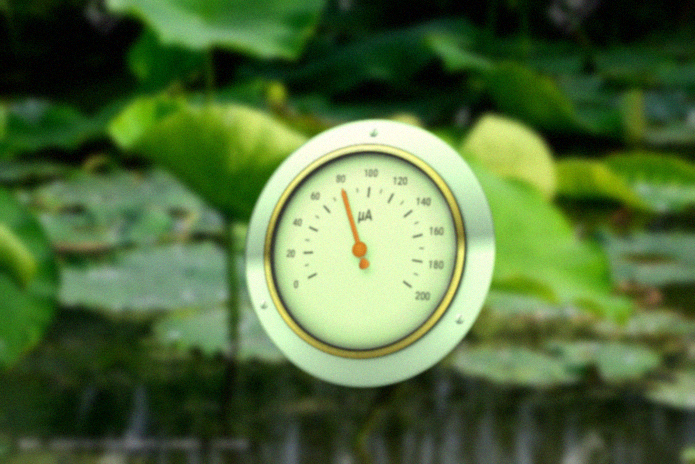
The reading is 80 µA
